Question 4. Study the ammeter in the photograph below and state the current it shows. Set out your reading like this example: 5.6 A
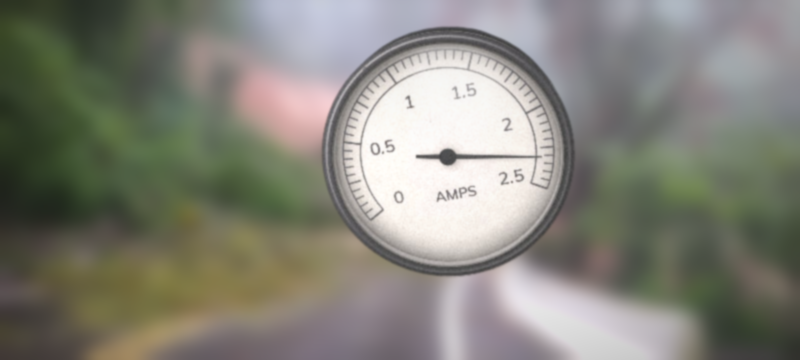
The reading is 2.3 A
